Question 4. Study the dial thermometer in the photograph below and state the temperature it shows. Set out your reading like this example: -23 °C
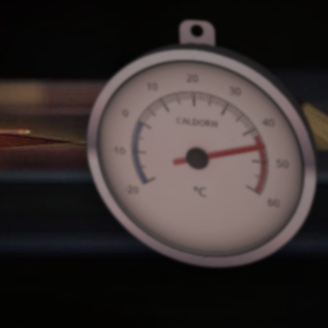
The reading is 45 °C
